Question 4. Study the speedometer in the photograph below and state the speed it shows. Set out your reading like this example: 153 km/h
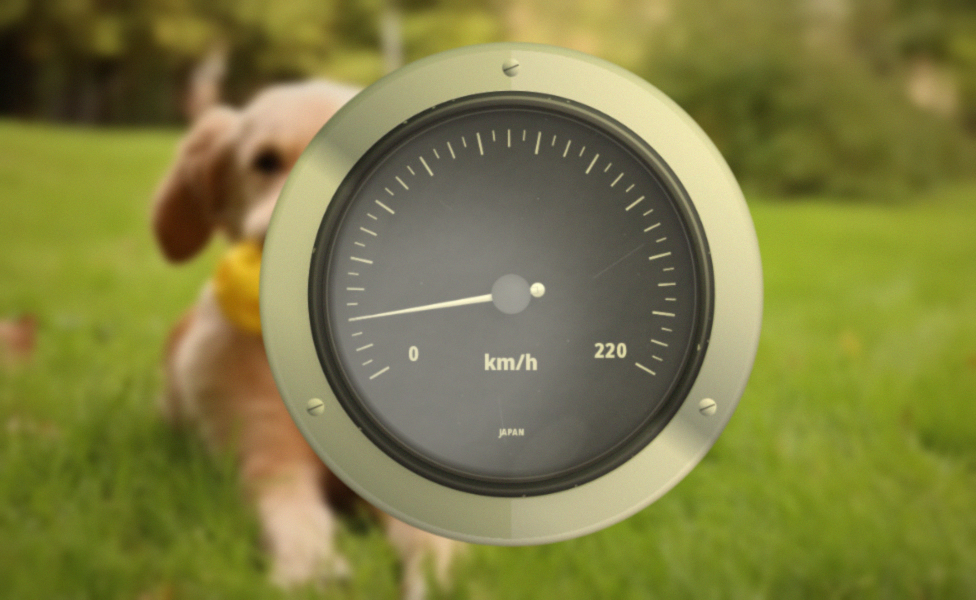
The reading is 20 km/h
